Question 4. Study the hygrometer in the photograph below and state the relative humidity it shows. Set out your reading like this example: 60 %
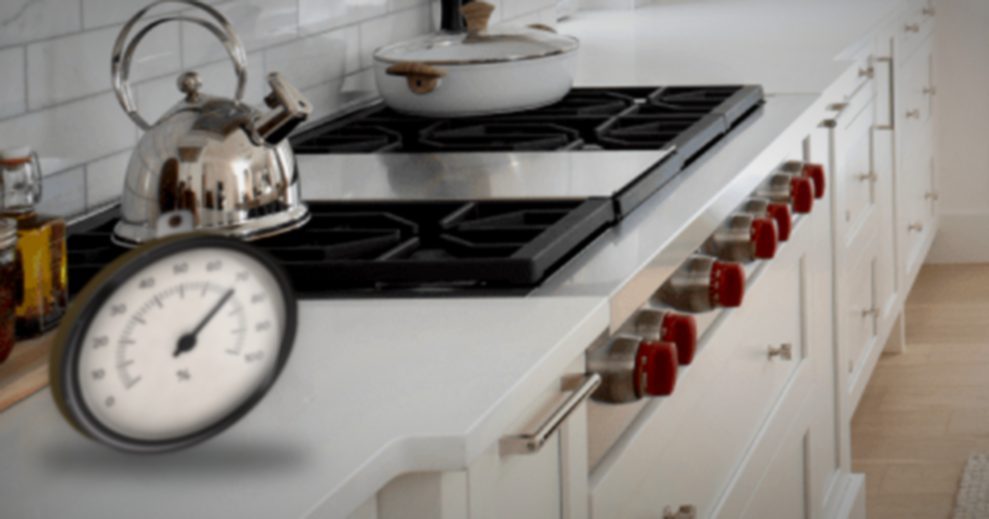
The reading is 70 %
